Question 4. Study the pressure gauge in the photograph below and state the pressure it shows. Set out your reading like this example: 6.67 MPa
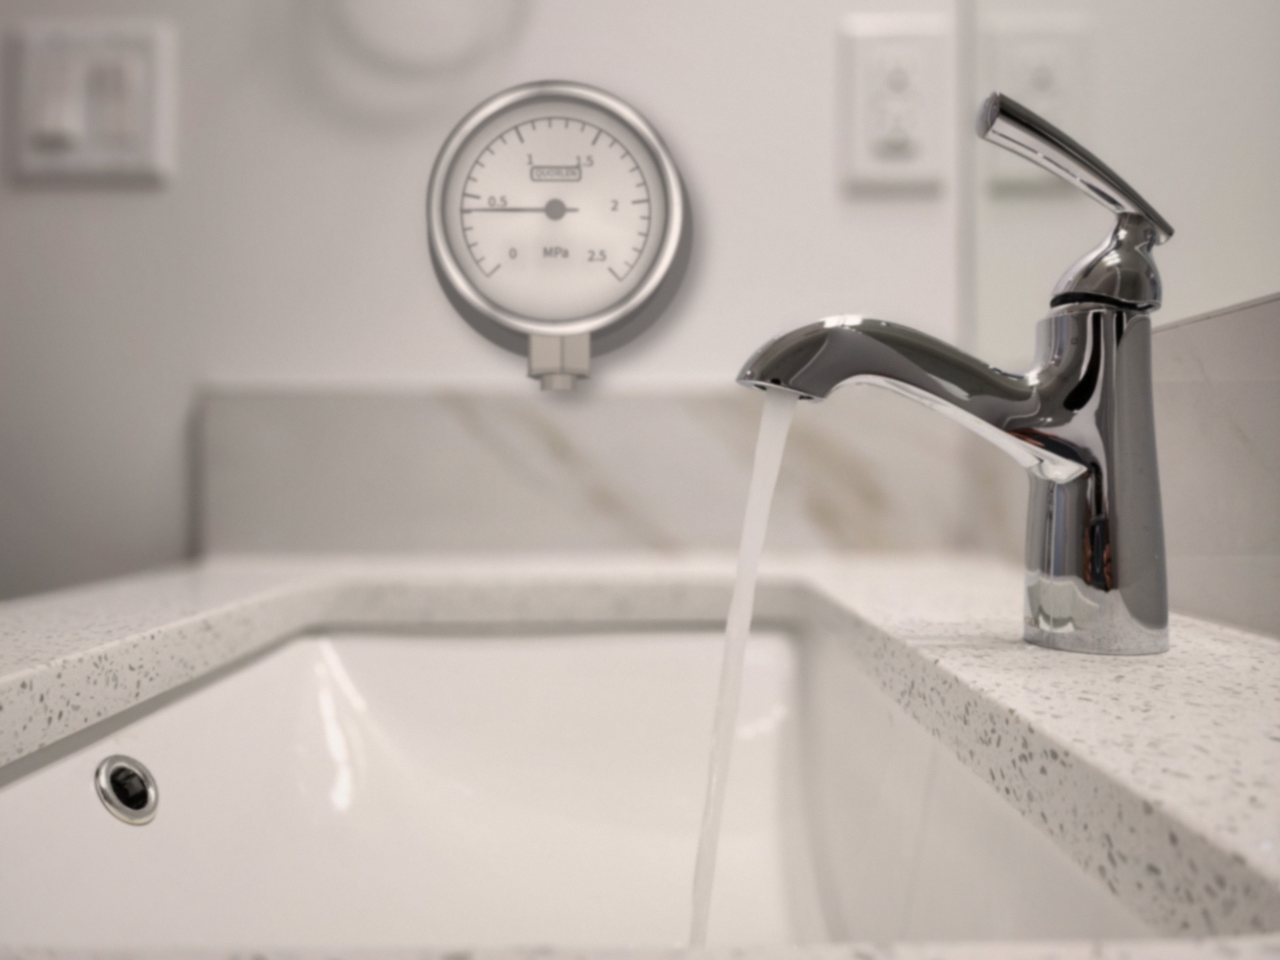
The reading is 0.4 MPa
